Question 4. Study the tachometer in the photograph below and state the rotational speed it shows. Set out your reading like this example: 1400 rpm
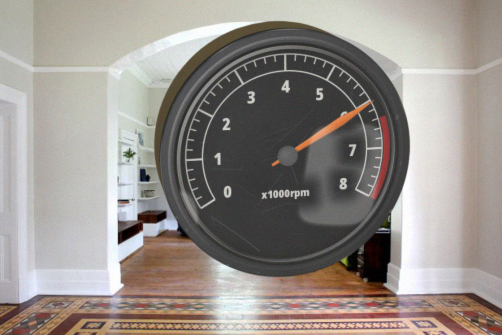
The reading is 6000 rpm
